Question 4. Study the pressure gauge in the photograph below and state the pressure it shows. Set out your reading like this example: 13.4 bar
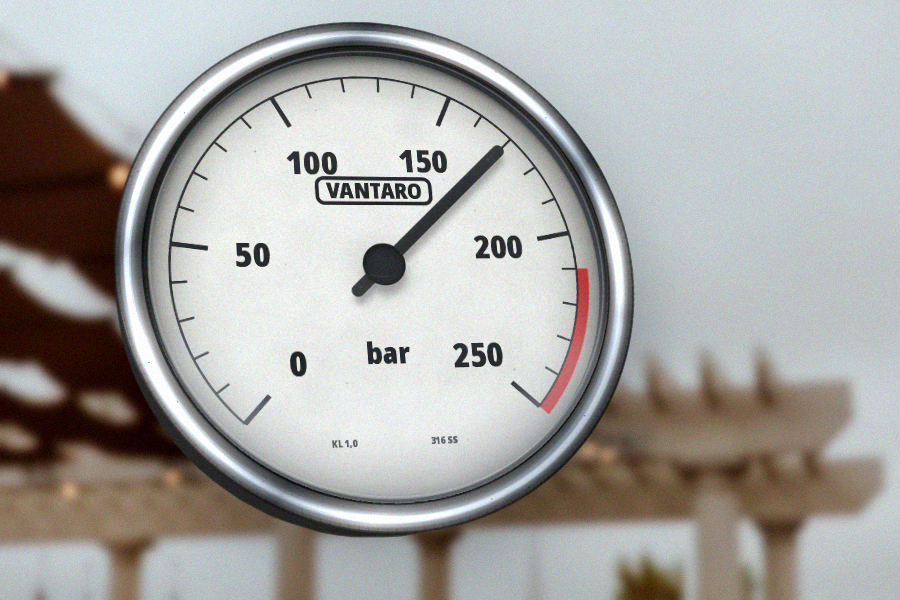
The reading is 170 bar
